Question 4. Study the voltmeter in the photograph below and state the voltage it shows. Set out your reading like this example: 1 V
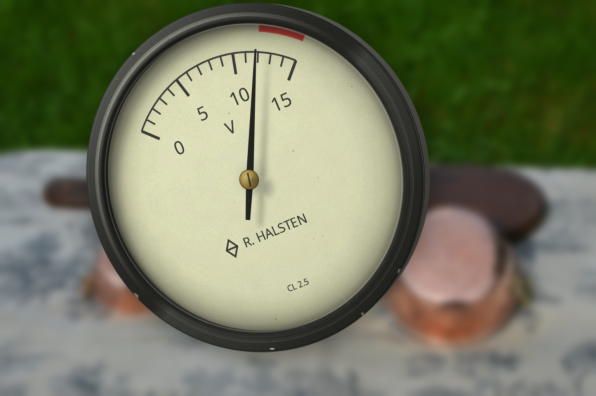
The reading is 12 V
